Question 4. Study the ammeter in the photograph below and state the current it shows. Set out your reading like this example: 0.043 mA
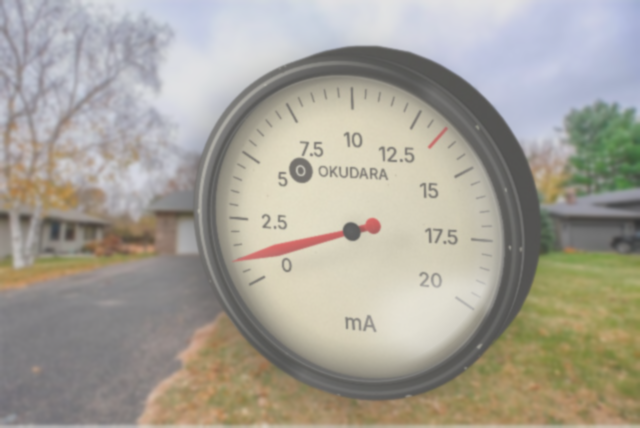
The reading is 1 mA
